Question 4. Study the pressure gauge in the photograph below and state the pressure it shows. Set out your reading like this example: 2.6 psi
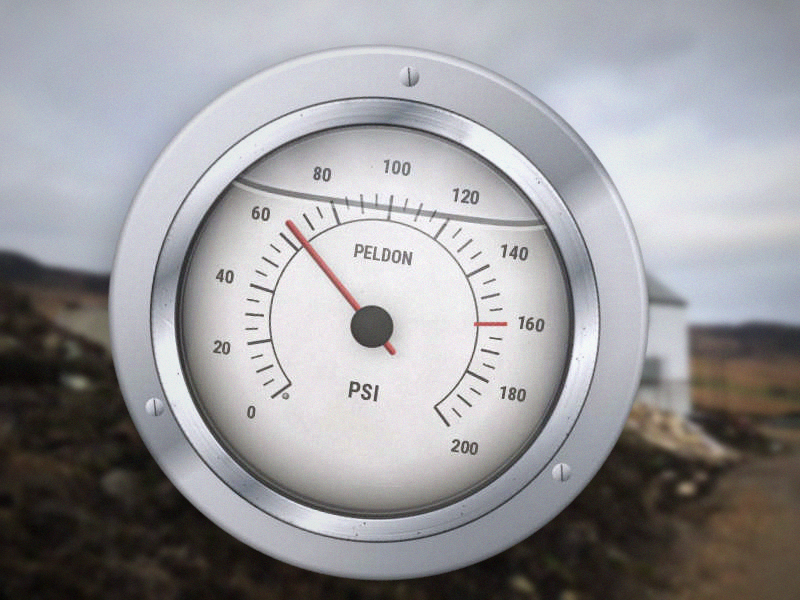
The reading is 65 psi
